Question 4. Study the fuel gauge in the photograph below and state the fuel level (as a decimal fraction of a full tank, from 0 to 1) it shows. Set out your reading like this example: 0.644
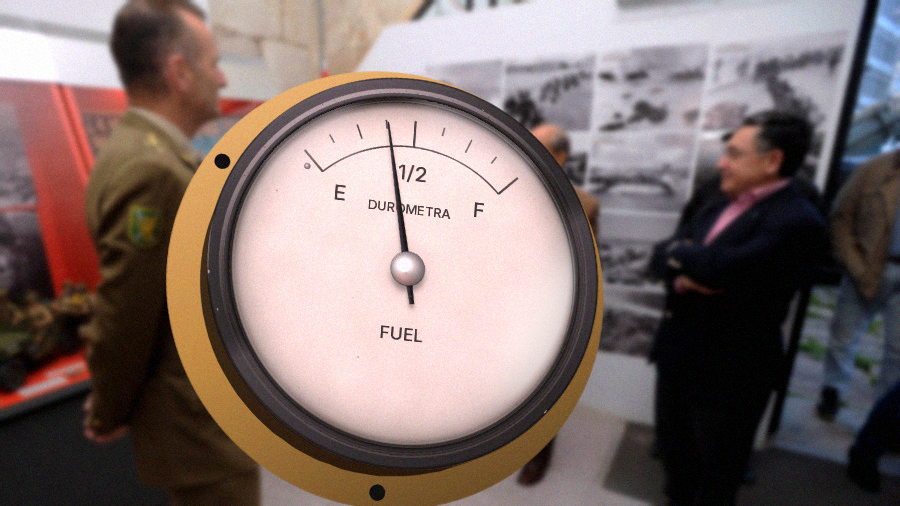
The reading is 0.375
